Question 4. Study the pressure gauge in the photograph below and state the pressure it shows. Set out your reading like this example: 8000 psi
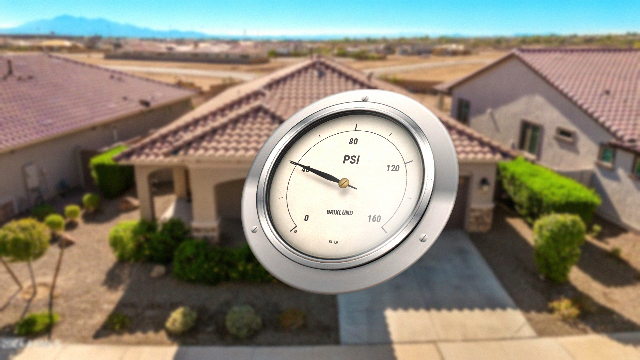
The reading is 40 psi
